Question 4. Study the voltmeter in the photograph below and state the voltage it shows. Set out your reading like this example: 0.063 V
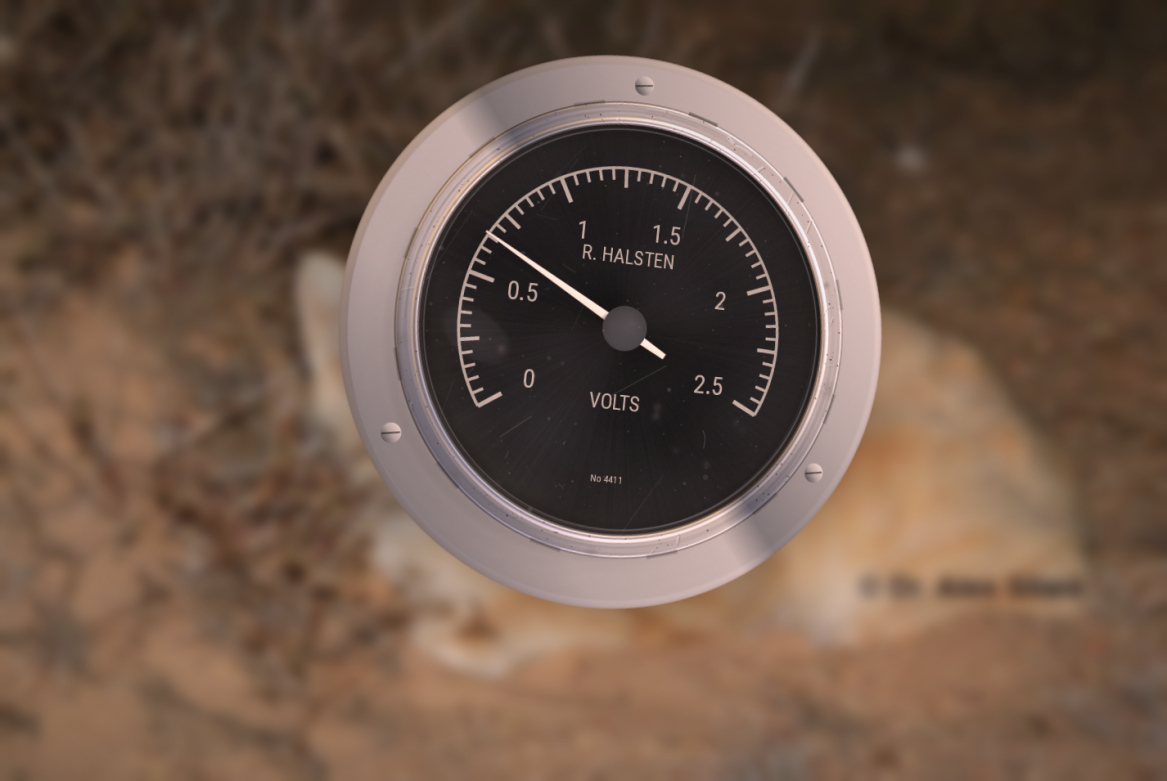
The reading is 0.65 V
